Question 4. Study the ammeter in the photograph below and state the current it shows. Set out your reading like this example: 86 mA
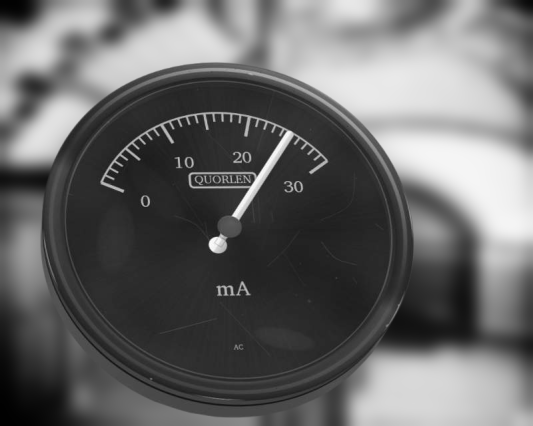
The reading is 25 mA
